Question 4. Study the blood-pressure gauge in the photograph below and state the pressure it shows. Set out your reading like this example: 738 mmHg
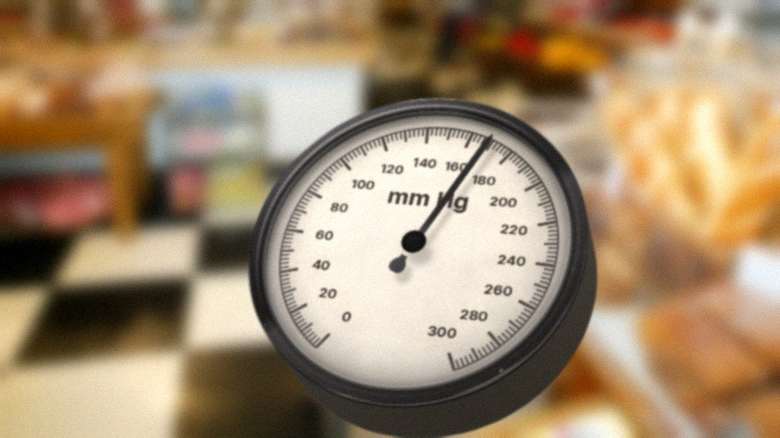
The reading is 170 mmHg
